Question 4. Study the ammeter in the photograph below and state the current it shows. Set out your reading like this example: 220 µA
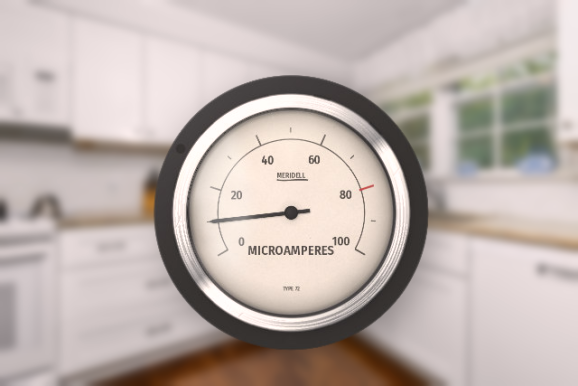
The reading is 10 µA
